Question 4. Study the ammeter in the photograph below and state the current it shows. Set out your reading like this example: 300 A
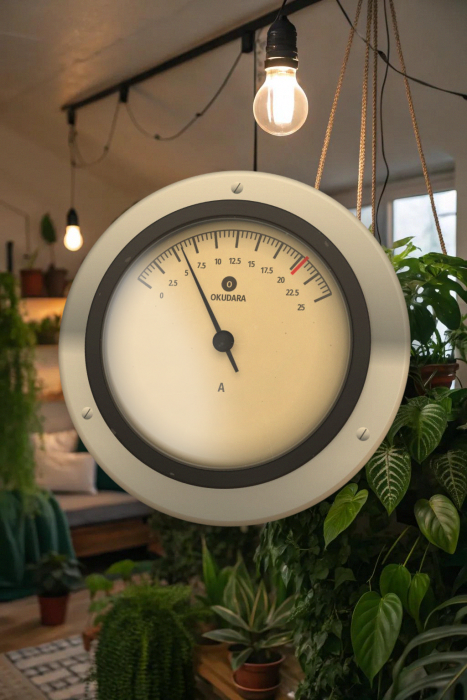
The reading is 6 A
